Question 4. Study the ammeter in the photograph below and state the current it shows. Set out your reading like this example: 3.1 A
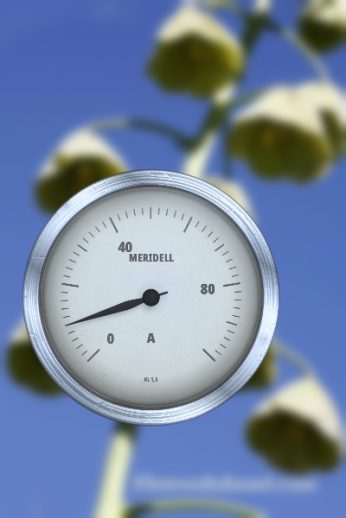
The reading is 10 A
